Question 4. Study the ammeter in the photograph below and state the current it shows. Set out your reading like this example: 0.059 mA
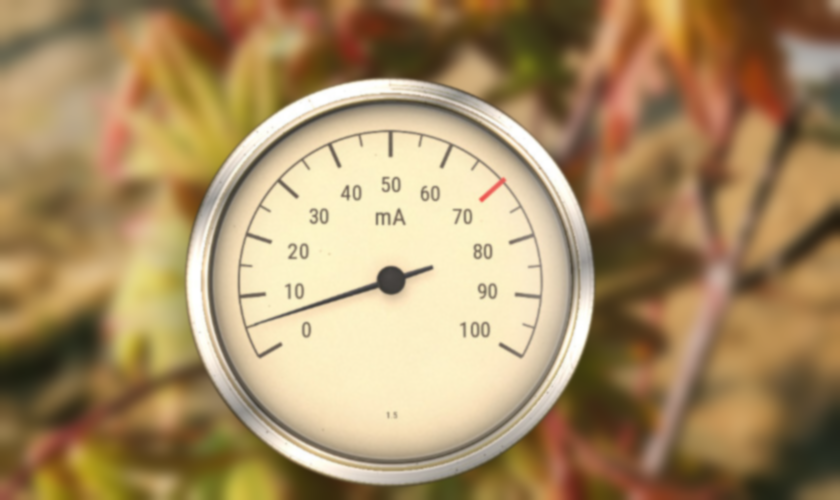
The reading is 5 mA
